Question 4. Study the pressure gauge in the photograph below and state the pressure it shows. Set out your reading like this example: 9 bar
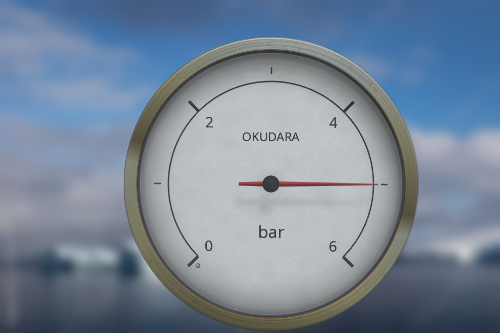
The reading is 5 bar
